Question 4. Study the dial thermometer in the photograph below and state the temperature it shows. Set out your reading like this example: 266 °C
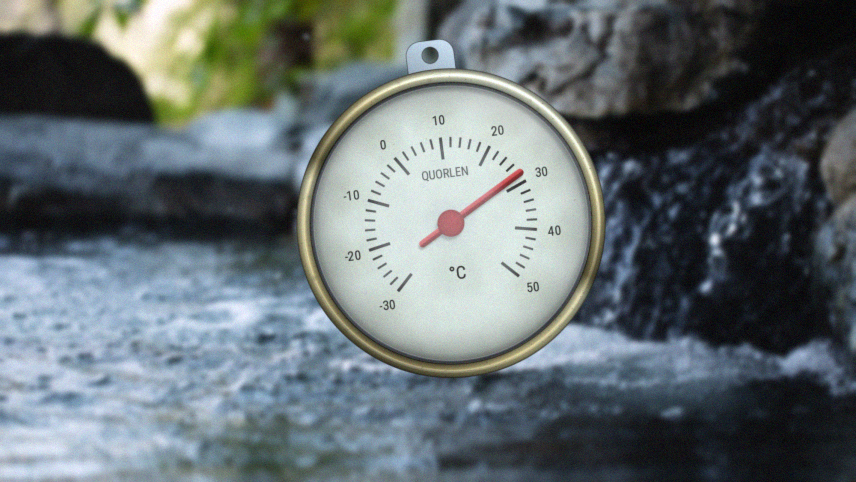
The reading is 28 °C
